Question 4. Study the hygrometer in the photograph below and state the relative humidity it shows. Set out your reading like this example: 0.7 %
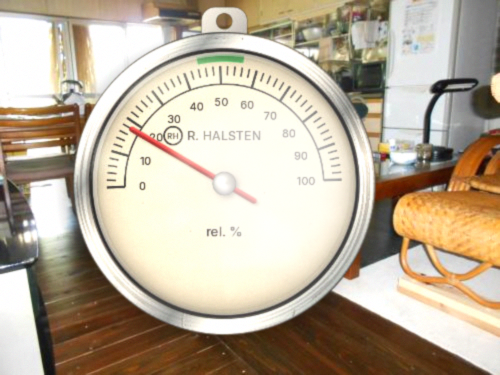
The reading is 18 %
